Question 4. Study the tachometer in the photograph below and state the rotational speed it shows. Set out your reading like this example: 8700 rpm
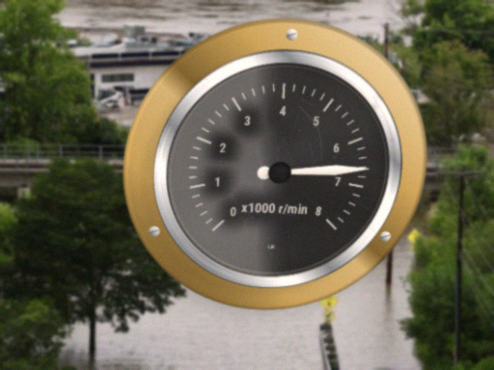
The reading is 6600 rpm
